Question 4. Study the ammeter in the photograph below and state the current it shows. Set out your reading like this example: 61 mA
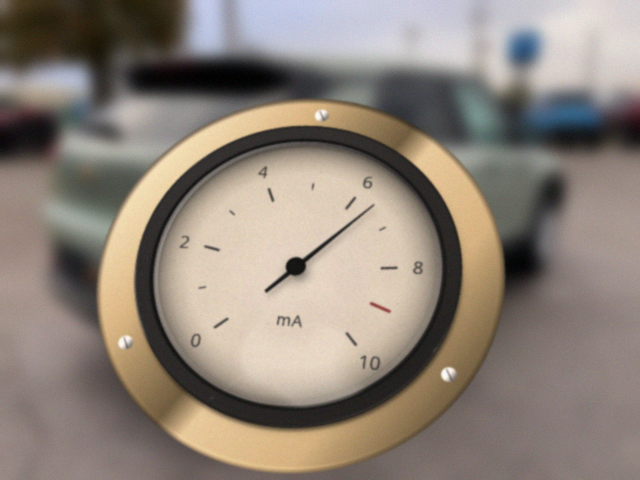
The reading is 6.5 mA
